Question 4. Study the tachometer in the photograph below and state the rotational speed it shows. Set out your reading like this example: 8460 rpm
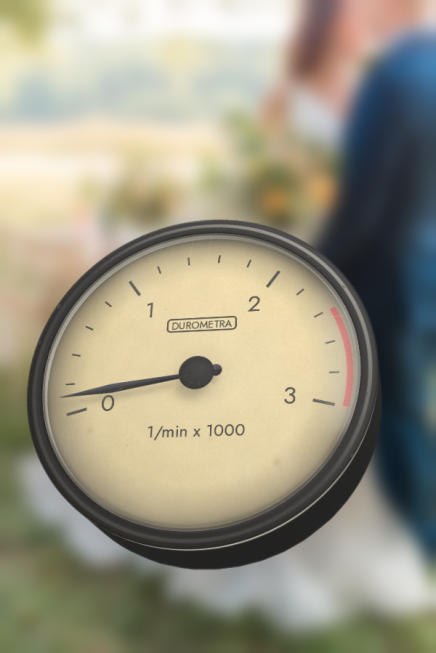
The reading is 100 rpm
